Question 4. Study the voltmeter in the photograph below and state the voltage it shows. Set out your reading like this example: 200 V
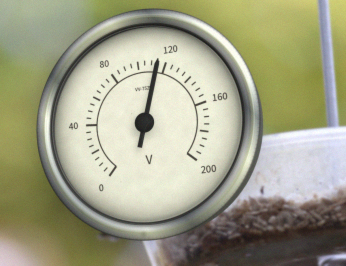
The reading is 115 V
